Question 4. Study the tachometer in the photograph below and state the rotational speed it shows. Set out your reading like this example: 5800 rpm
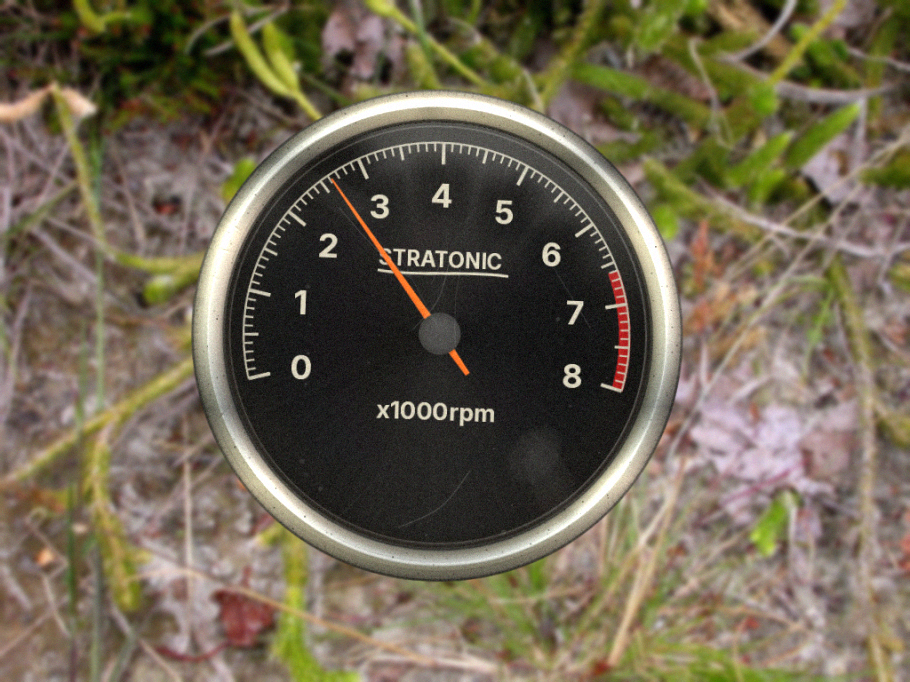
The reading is 2600 rpm
